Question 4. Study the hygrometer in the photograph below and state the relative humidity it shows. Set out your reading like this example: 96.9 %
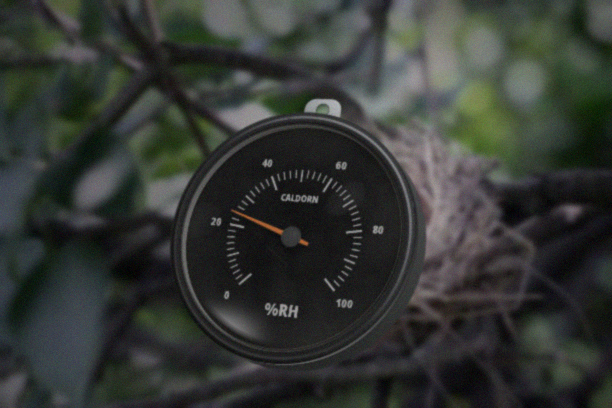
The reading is 24 %
